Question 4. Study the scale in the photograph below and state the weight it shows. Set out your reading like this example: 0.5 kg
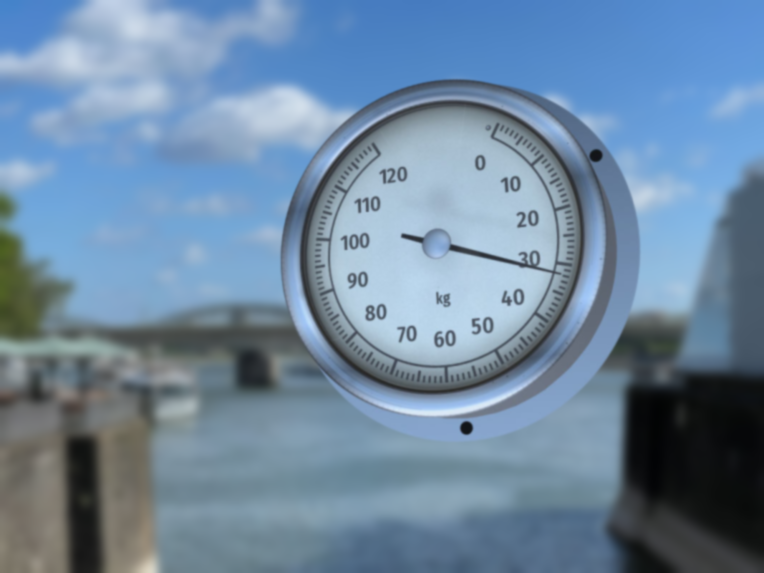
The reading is 32 kg
